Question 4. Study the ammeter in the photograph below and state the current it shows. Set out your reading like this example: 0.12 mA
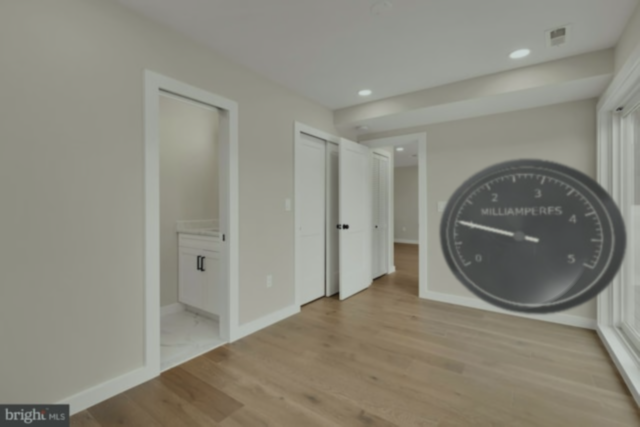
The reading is 1 mA
